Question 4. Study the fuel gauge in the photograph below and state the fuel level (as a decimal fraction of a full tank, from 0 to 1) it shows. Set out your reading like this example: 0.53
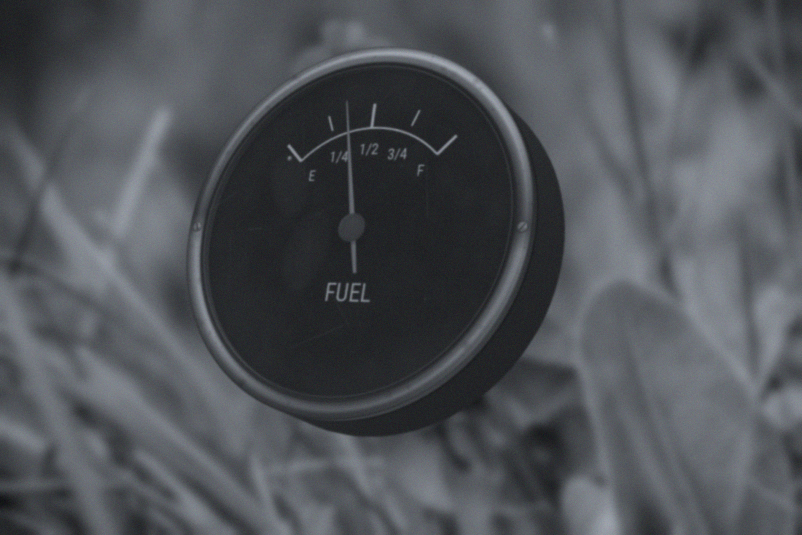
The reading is 0.375
